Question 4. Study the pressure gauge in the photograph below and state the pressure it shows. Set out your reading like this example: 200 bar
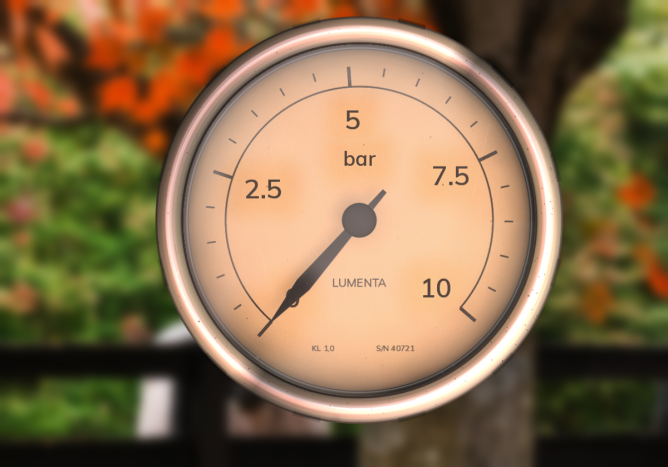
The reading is 0 bar
